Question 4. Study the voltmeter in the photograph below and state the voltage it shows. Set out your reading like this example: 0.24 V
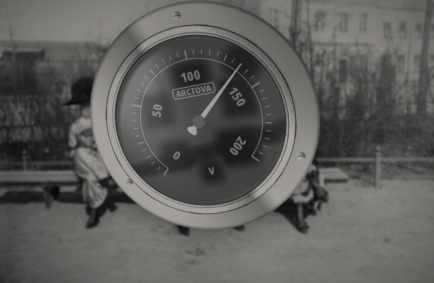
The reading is 135 V
